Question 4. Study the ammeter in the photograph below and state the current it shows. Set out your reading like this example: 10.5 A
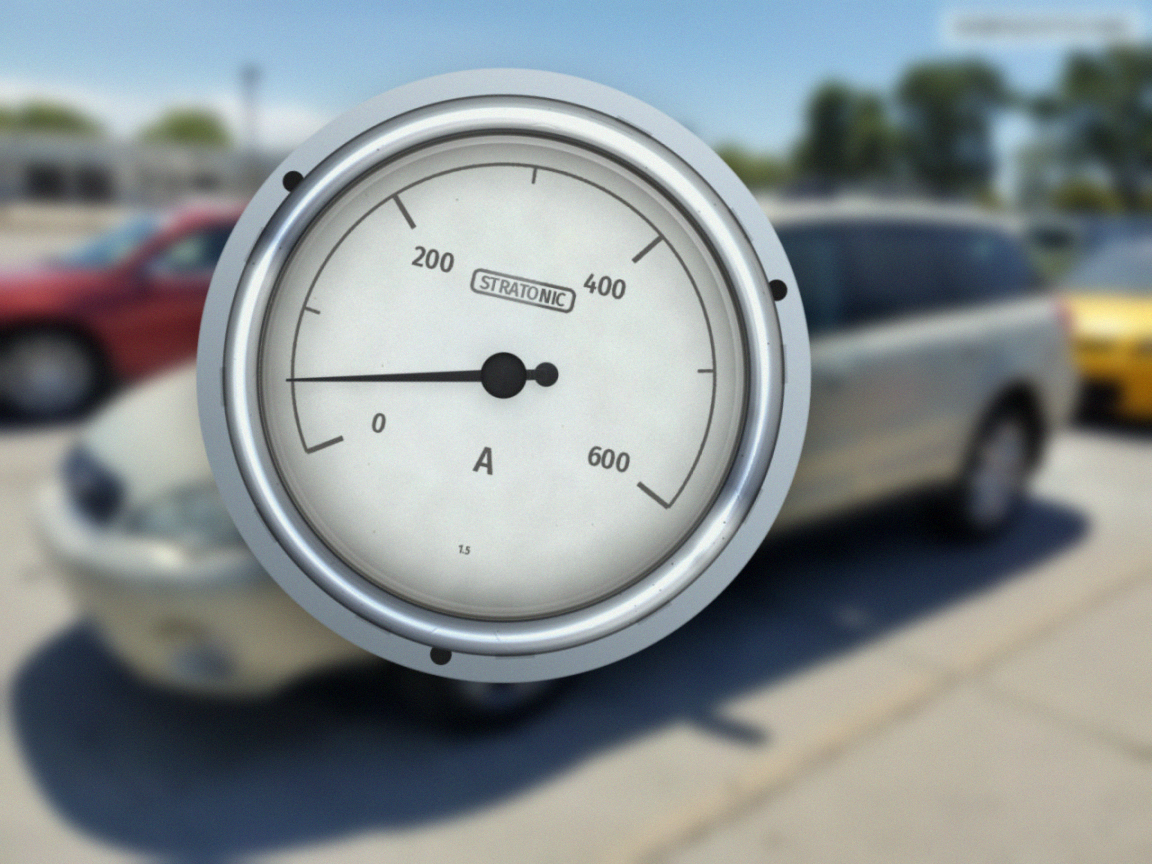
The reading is 50 A
